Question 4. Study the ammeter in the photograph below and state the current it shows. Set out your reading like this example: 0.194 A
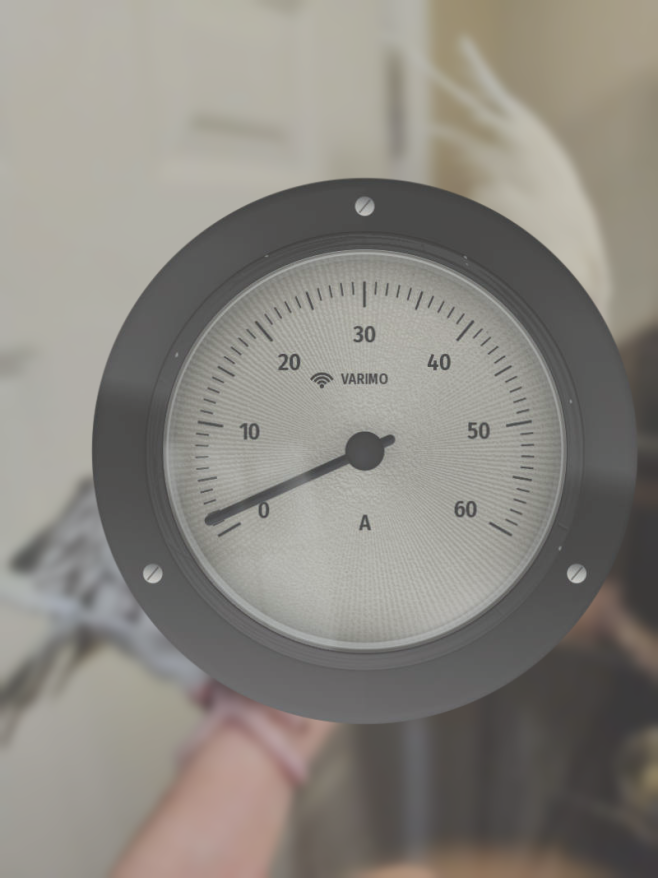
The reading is 1.5 A
